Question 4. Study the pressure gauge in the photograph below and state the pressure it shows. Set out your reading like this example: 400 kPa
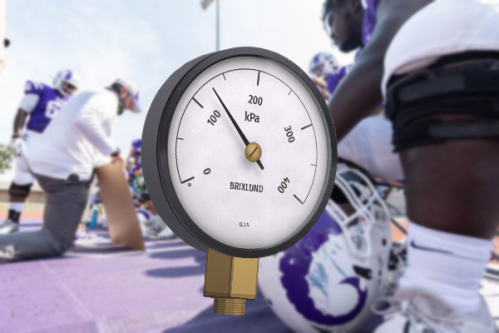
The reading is 125 kPa
